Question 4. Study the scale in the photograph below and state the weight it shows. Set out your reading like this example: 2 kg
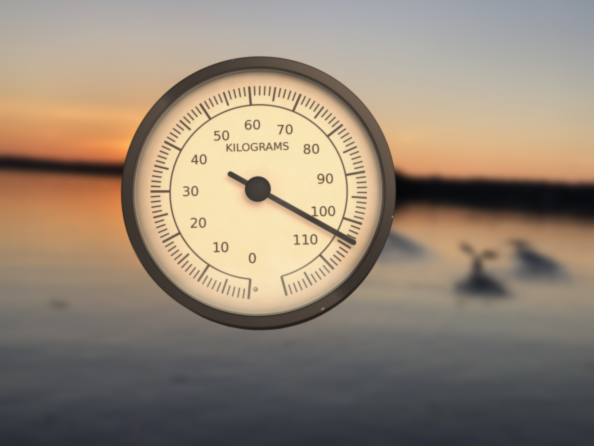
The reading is 104 kg
